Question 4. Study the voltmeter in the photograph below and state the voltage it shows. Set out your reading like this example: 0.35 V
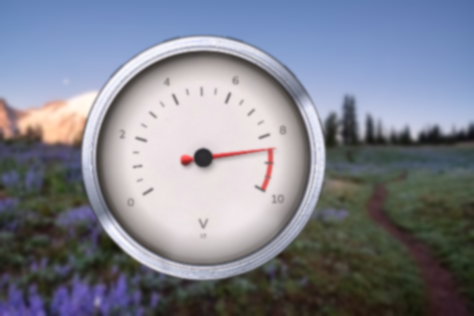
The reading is 8.5 V
